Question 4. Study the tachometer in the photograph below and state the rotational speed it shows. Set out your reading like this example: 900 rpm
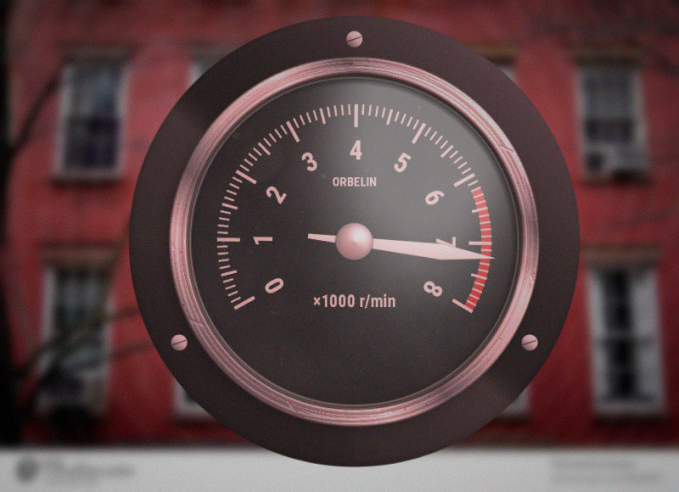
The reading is 7200 rpm
